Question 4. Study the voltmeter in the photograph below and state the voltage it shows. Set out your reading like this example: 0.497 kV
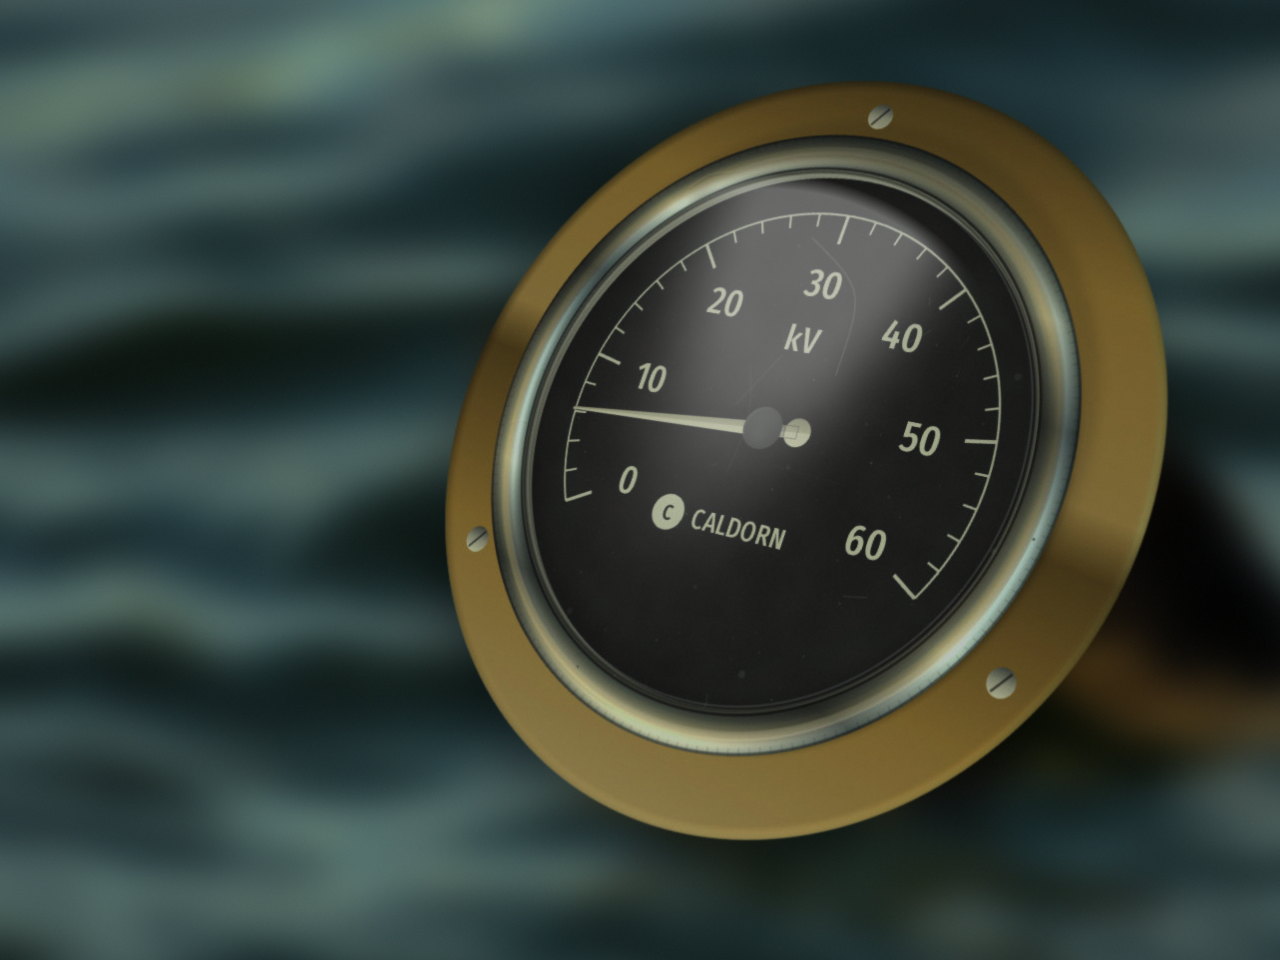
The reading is 6 kV
